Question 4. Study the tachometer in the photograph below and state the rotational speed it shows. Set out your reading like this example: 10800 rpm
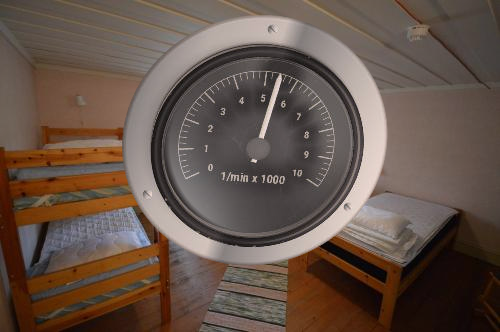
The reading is 5400 rpm
